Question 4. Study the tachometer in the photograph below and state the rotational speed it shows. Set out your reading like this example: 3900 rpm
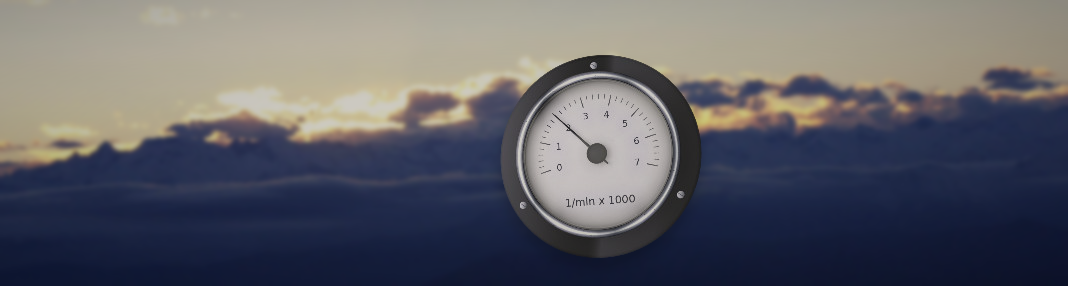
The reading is 2000 rpm
